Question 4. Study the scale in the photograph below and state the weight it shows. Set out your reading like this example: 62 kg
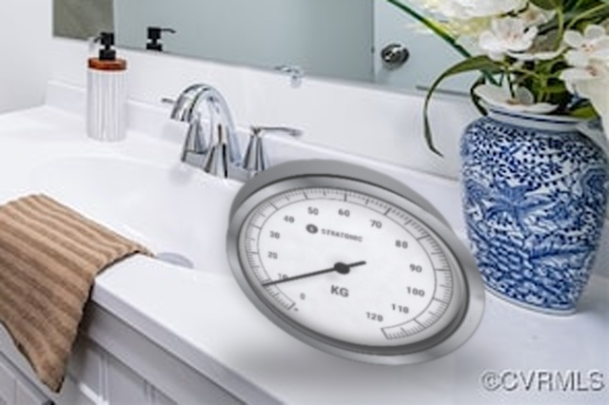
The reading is 10 kg
